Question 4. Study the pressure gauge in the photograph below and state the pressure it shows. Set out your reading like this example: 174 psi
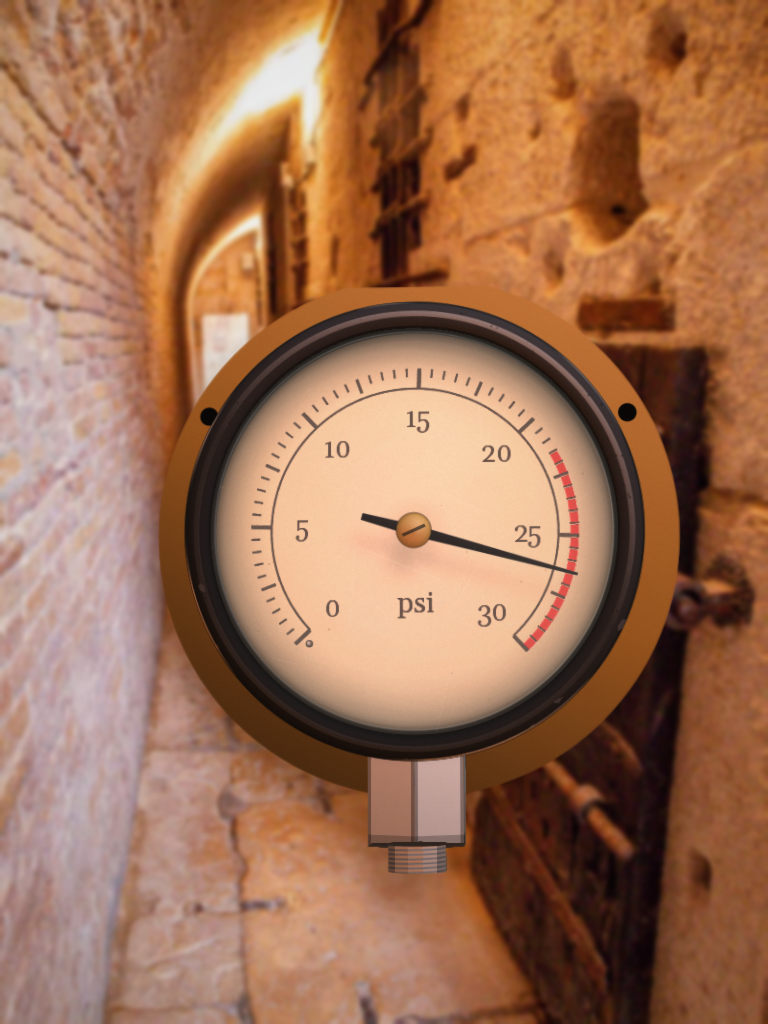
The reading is 26.5 psi
